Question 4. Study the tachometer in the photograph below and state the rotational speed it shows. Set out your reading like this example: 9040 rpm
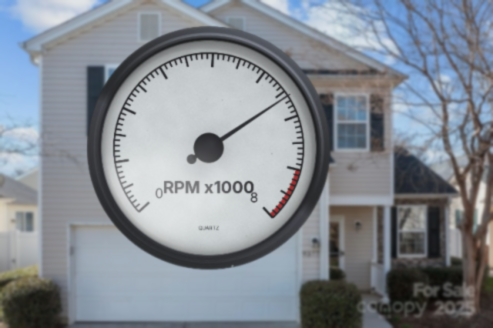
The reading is 5600 rpm
